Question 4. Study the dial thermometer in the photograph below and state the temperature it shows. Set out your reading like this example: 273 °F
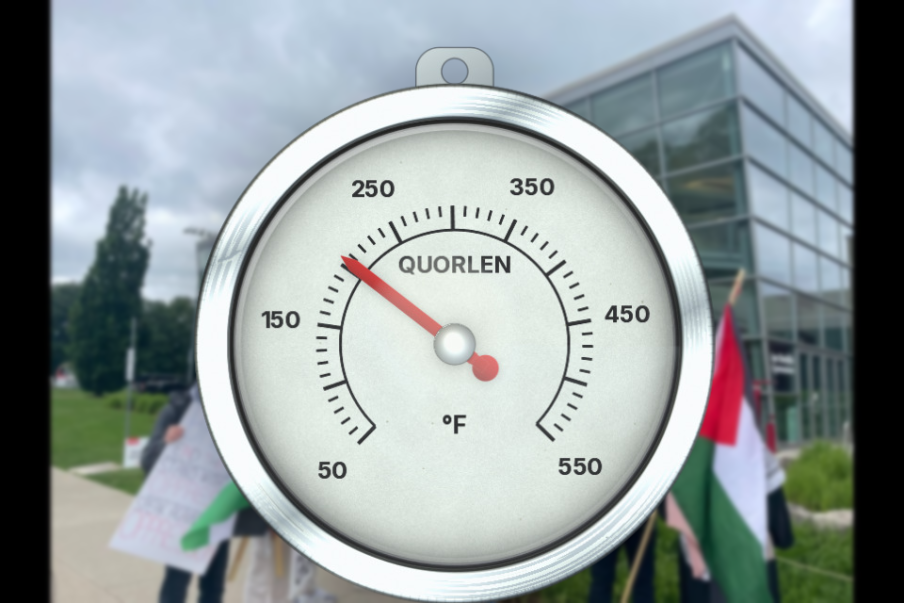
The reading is 205 °F
